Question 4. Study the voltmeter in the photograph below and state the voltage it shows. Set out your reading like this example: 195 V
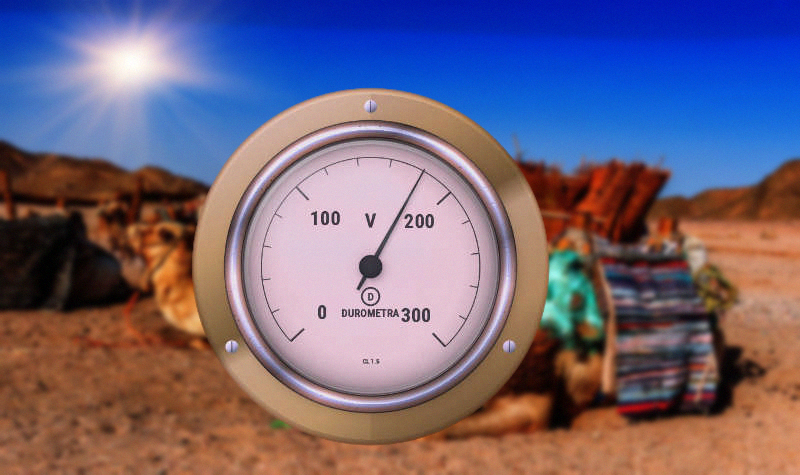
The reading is 180 V
